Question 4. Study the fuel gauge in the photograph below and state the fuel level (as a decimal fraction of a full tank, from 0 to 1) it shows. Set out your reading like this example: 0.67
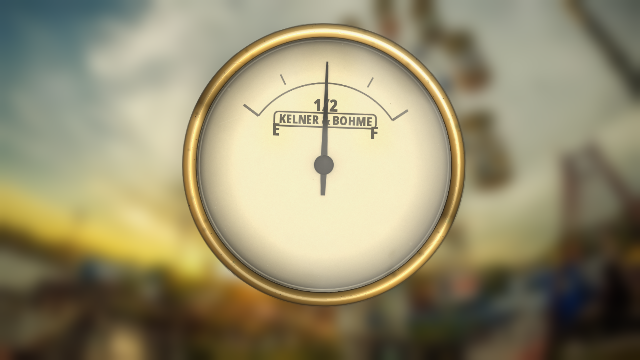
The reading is 0.5
